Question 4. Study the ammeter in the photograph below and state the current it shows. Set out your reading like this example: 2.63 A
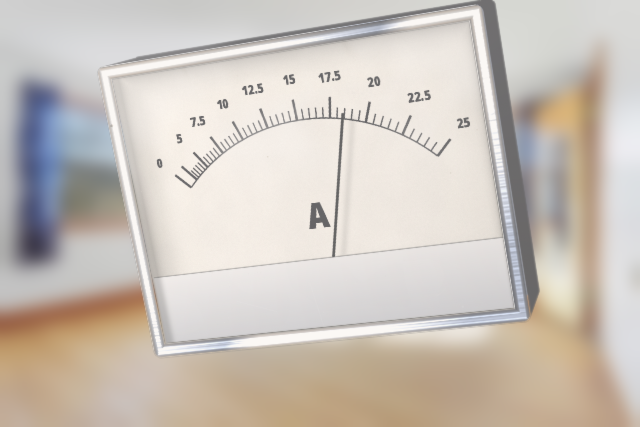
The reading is 18.5 A
